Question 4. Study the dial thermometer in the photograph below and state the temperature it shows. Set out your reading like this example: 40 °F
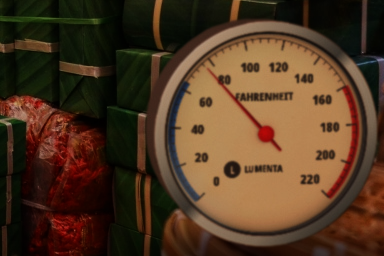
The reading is 76 °F
